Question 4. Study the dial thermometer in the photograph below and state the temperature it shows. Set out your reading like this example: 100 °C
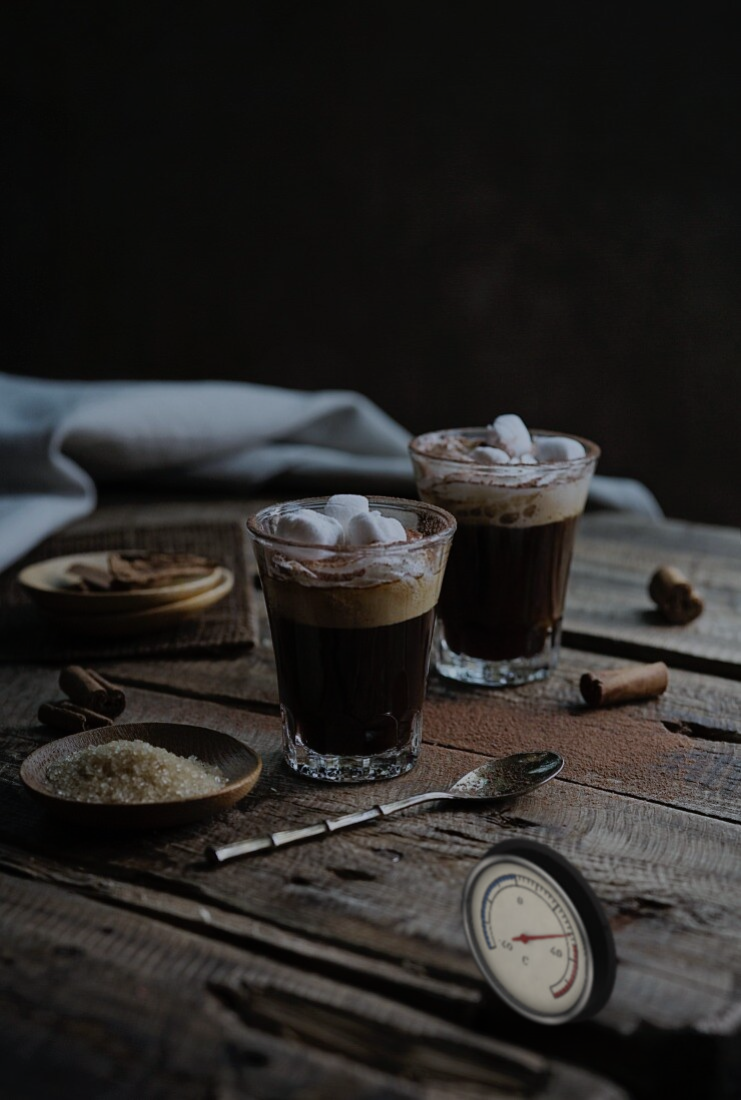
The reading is 30 °C
